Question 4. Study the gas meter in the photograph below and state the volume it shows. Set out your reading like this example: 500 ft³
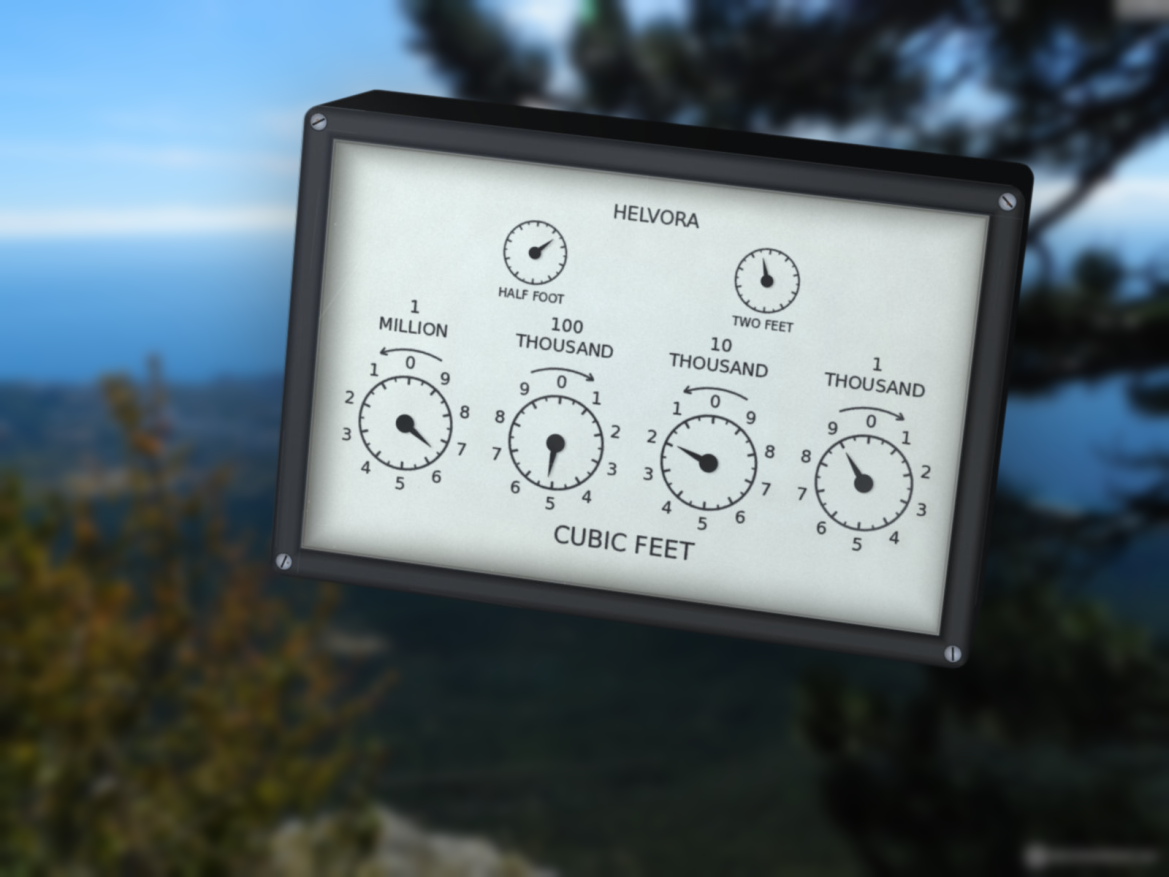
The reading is 651900 ft³
